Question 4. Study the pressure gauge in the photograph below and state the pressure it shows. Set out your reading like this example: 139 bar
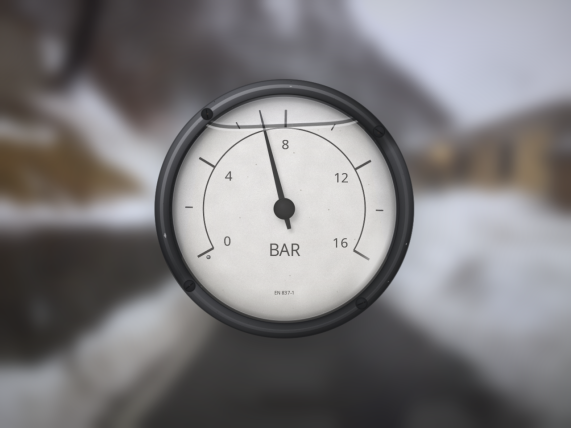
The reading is 7 bar
